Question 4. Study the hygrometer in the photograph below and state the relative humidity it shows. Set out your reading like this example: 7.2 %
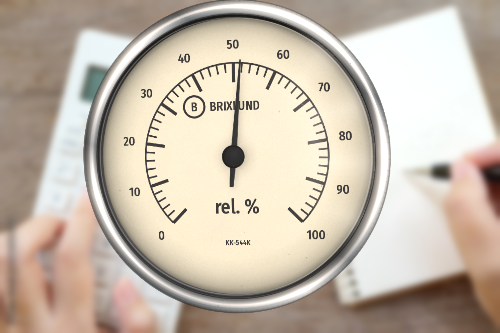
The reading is 52 %
